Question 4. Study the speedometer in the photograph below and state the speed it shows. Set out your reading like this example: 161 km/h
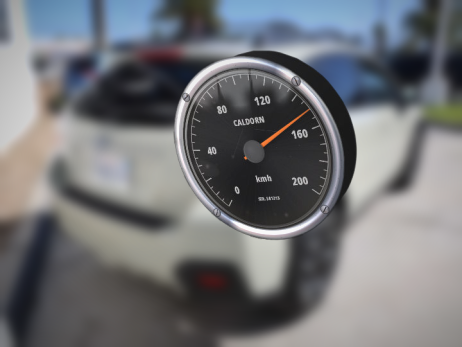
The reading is 150 km/h
